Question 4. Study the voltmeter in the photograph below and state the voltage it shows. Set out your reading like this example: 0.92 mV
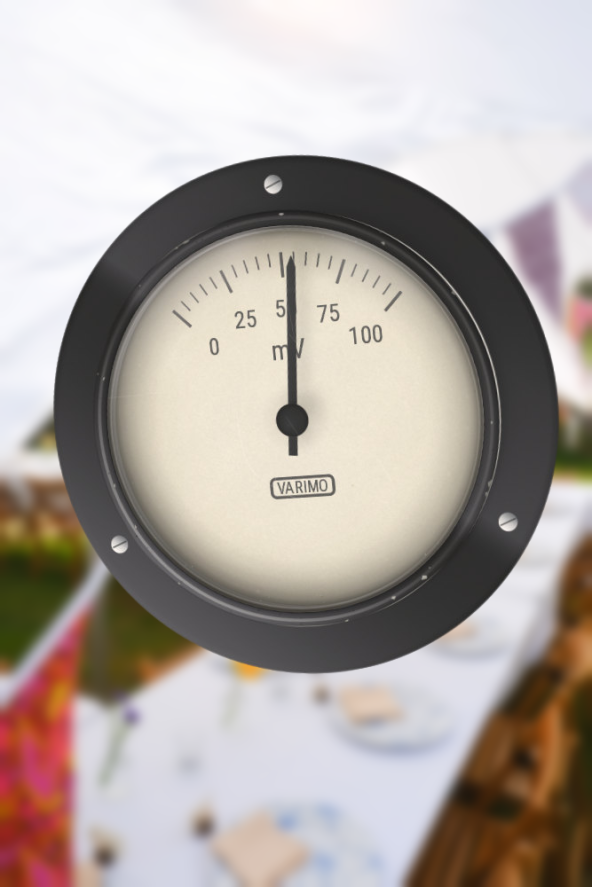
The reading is 55 mV
